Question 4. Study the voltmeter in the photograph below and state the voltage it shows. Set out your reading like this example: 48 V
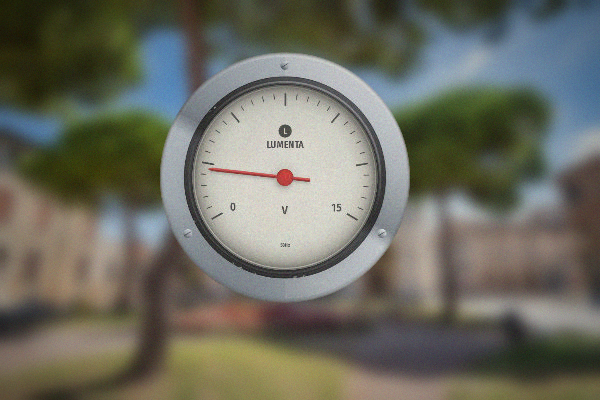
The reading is 2.25 V
